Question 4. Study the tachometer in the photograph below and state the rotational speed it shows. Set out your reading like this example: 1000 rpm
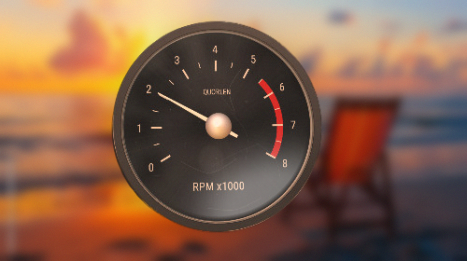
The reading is 2000 rpm
